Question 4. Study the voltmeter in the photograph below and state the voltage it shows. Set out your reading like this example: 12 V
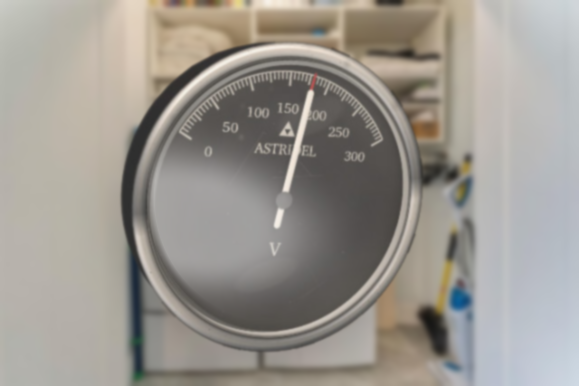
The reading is 175 V
